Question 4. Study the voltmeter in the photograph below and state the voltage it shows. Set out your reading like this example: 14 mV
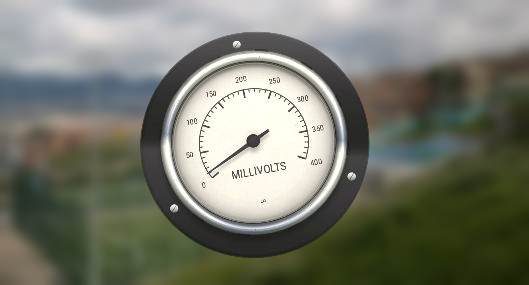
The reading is 10 mV
